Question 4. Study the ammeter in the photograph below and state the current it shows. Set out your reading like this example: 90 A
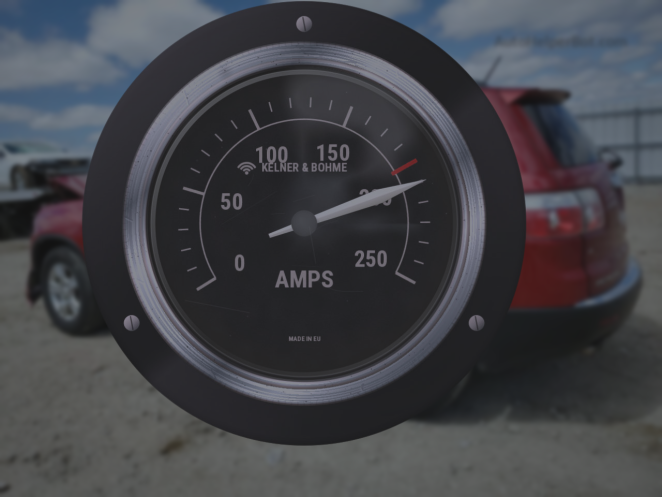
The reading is 200 A
